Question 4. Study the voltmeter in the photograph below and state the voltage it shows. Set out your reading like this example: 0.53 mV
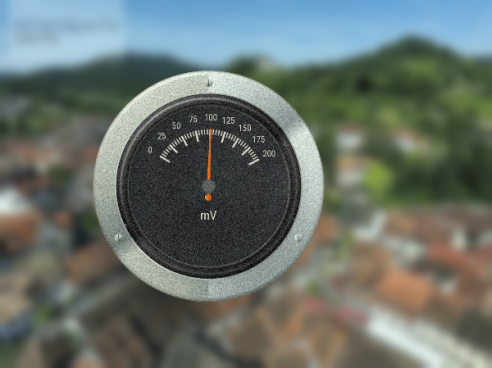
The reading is 100 mV
